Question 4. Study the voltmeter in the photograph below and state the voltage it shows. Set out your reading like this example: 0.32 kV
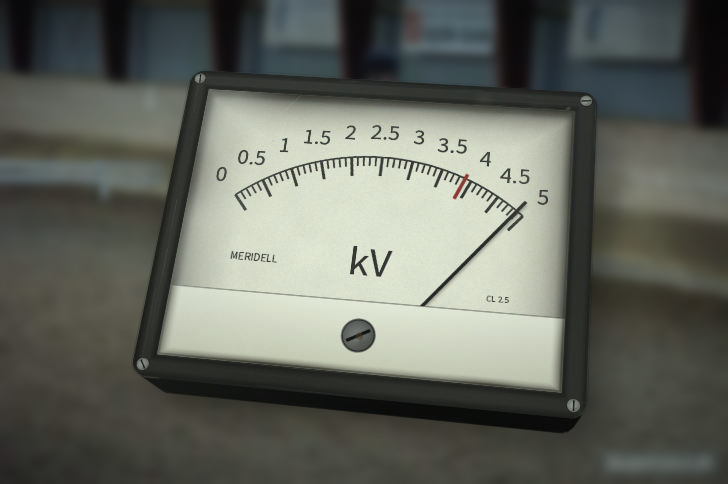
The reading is 4.9 kV
